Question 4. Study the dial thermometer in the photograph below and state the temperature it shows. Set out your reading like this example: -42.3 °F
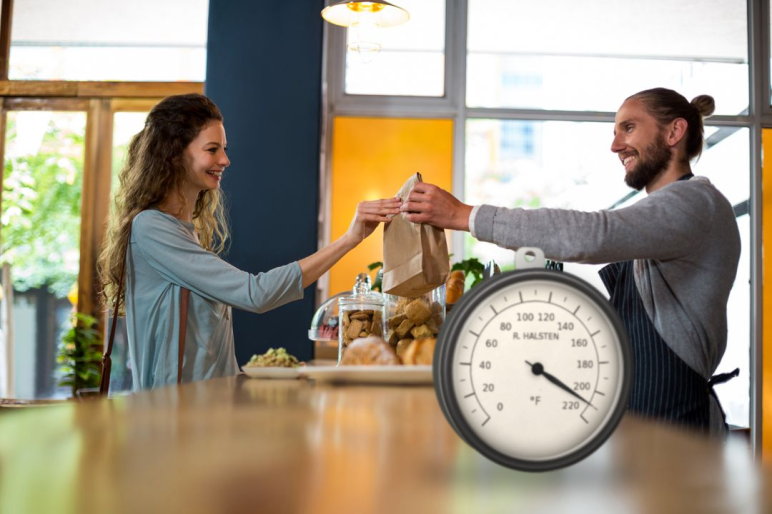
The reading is 210 °F
